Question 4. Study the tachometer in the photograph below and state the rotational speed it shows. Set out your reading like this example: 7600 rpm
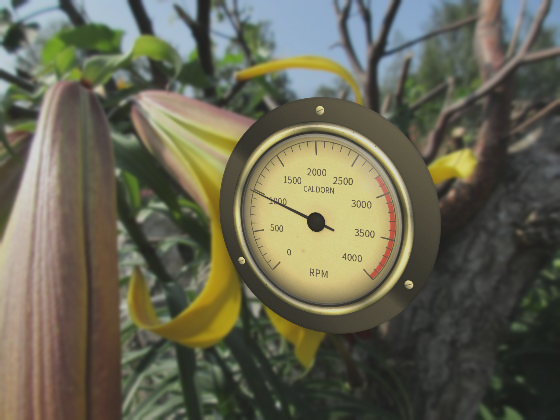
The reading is 1000 rpm
